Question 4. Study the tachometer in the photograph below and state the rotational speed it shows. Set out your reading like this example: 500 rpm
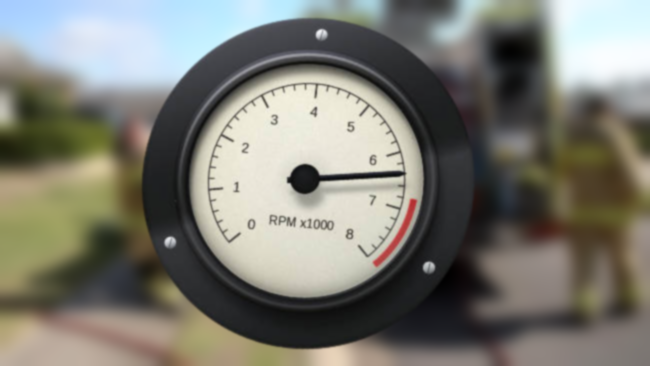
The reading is 6400 rpm
